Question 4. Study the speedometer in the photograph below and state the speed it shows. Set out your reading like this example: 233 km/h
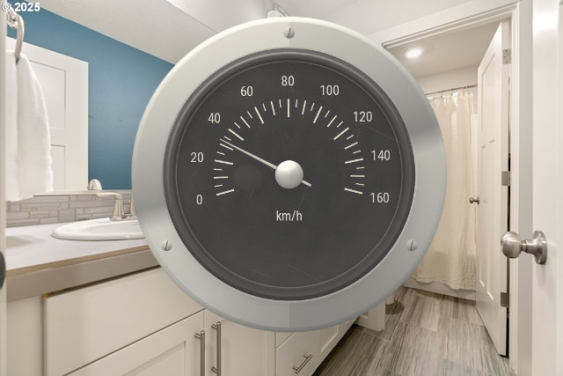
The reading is 32.5 km/h
